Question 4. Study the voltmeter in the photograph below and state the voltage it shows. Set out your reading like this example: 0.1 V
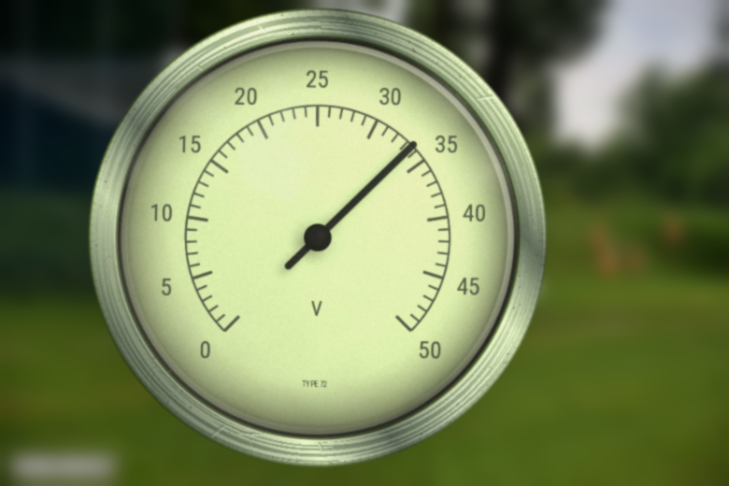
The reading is 33.5 V
